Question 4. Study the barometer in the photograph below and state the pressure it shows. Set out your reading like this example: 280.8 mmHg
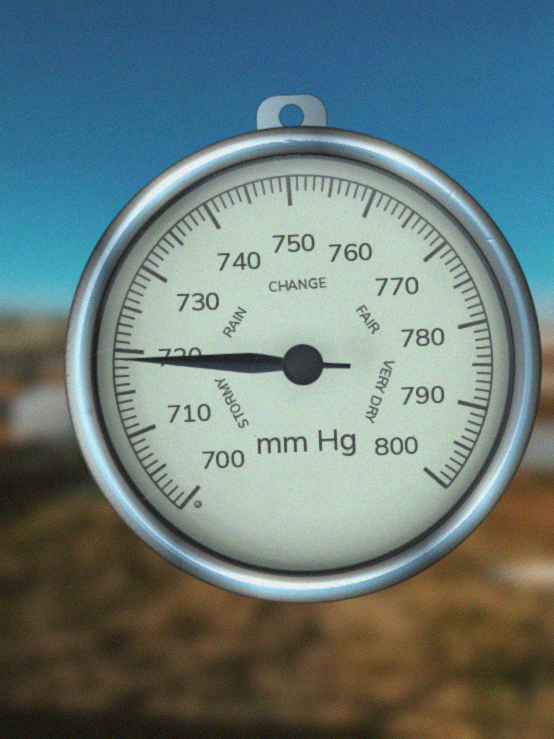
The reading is 719 mmHg
